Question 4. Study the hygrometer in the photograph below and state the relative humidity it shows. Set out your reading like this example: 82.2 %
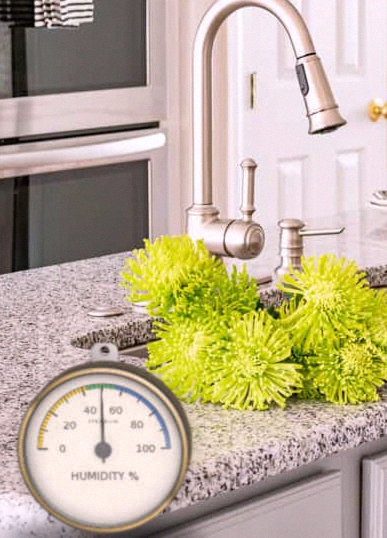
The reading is 50 %
